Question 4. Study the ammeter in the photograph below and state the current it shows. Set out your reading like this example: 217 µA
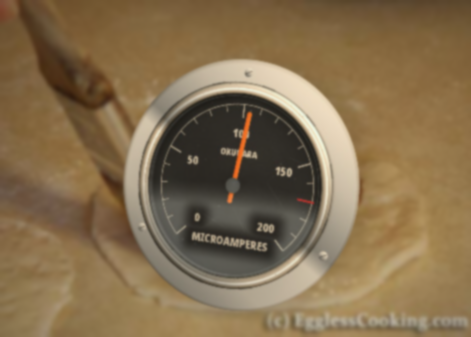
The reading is 105 µA
